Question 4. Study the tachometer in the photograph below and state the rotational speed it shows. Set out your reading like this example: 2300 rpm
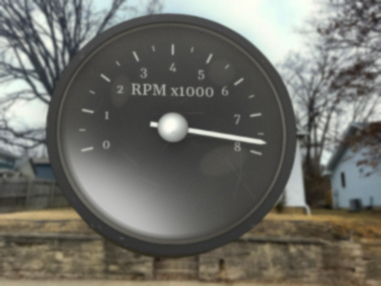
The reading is 7750 rpm
